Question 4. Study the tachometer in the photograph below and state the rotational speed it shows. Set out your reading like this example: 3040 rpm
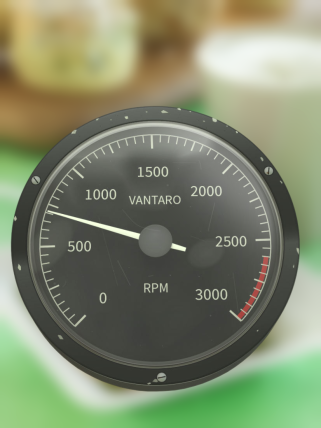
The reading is 700 rpm
